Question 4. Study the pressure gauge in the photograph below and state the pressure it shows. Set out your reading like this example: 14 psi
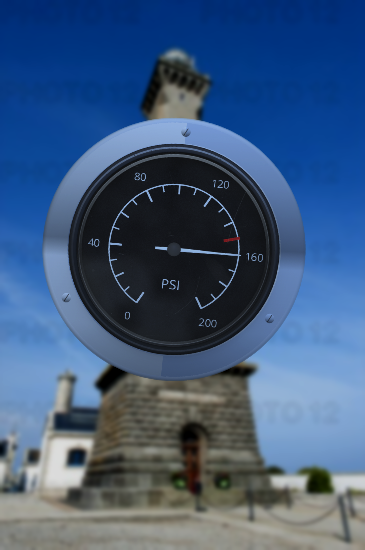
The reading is 160 psi
